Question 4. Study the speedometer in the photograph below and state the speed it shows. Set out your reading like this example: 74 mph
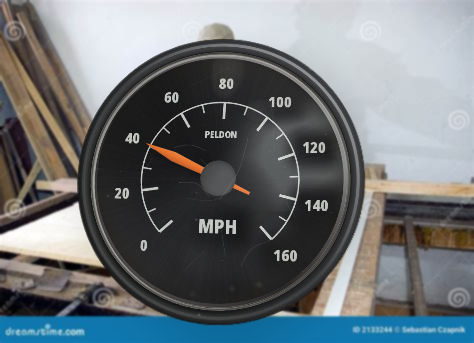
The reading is 40 mph
